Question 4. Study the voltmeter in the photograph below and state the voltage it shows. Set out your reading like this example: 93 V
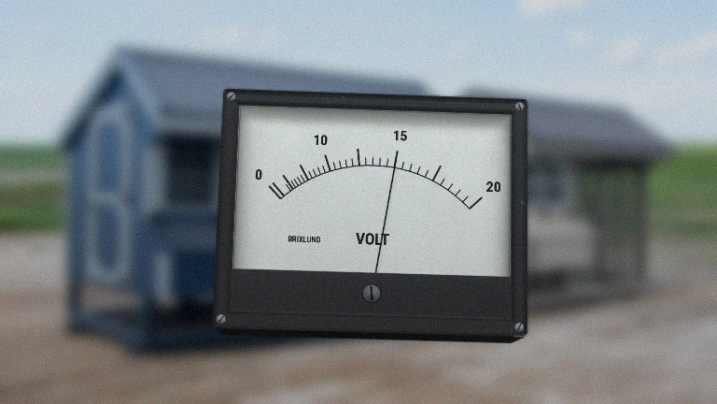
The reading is 15 V
